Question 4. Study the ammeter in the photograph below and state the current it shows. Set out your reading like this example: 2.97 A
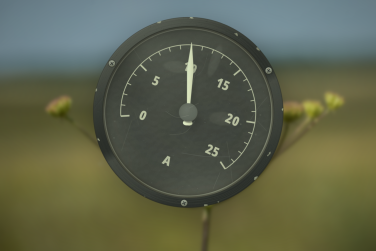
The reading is 10 A
